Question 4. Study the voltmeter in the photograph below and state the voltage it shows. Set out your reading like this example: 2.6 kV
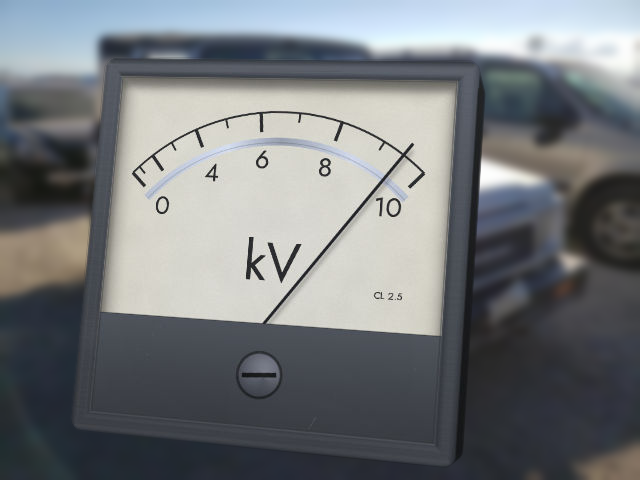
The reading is 9.5 kV
